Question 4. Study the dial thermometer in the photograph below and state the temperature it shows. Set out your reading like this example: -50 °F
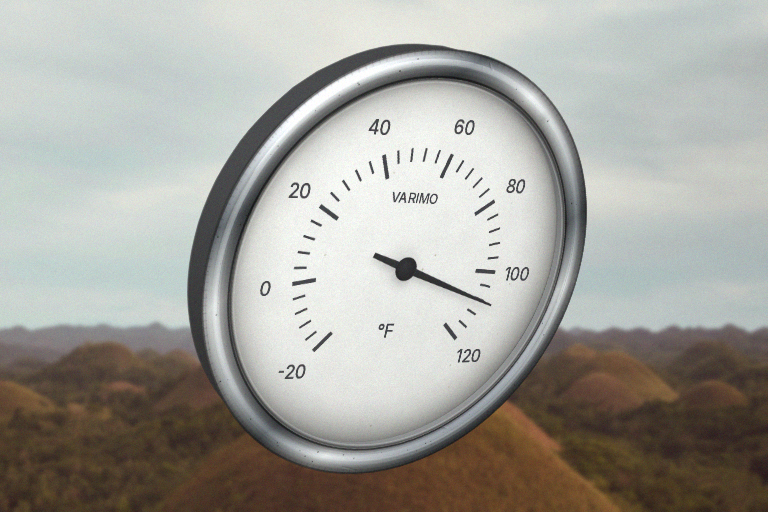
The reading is 108 °F
